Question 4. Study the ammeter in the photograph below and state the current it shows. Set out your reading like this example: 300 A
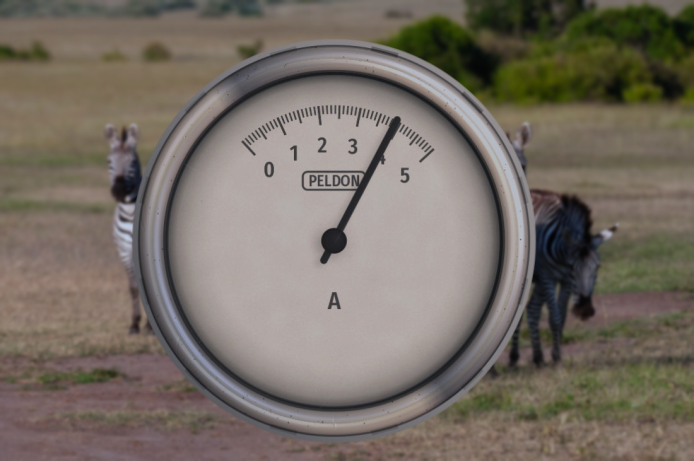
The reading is 3.9 A
